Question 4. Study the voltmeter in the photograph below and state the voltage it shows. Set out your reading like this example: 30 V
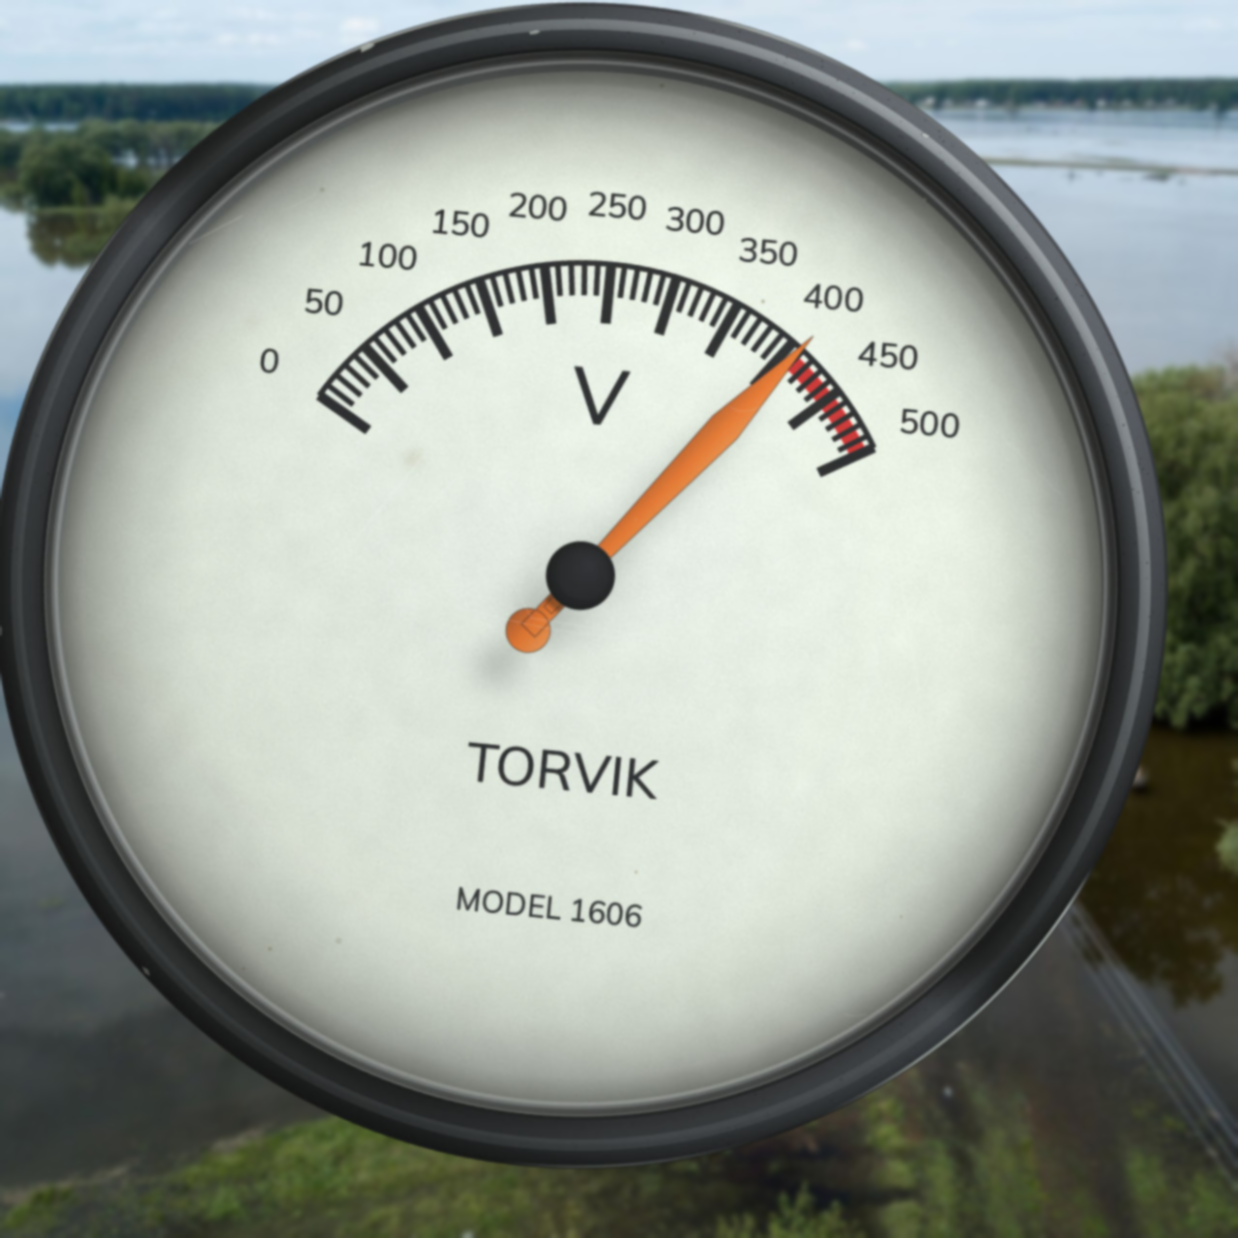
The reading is 410 V
